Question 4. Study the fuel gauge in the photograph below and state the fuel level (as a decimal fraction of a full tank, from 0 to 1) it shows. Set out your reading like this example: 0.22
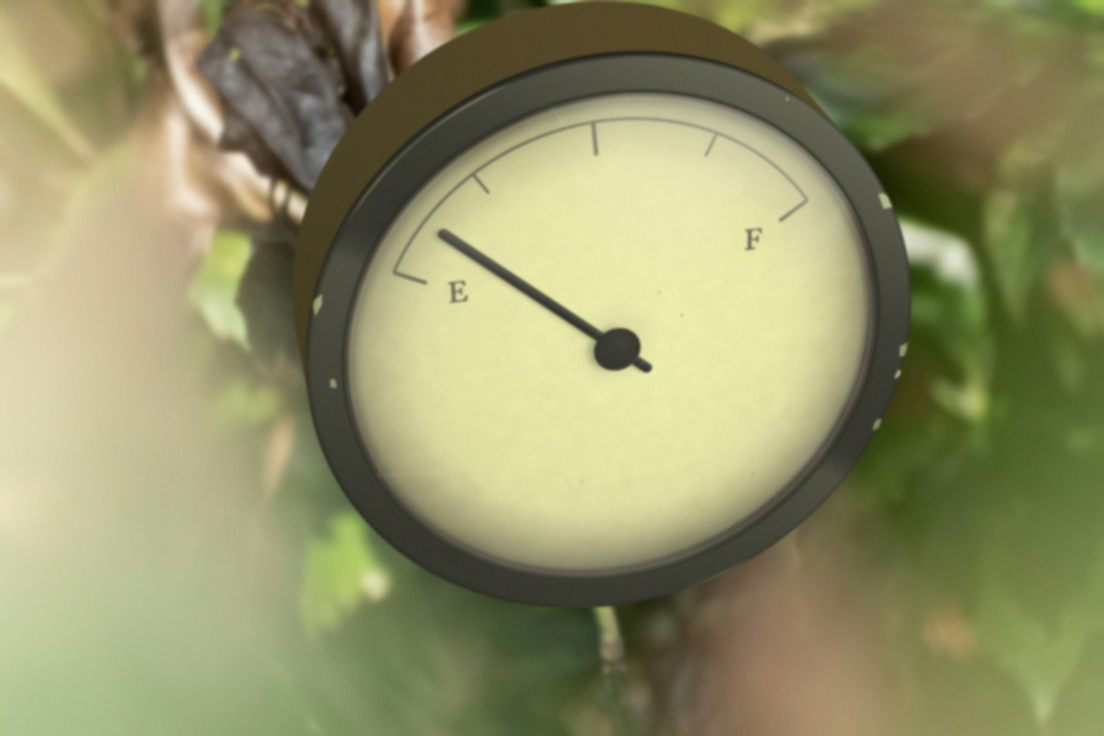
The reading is 0.125
